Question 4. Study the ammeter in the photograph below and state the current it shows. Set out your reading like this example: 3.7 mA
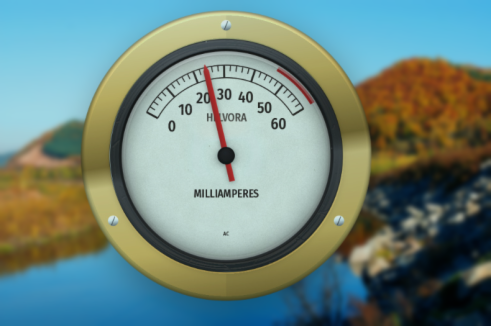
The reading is 24 mA
